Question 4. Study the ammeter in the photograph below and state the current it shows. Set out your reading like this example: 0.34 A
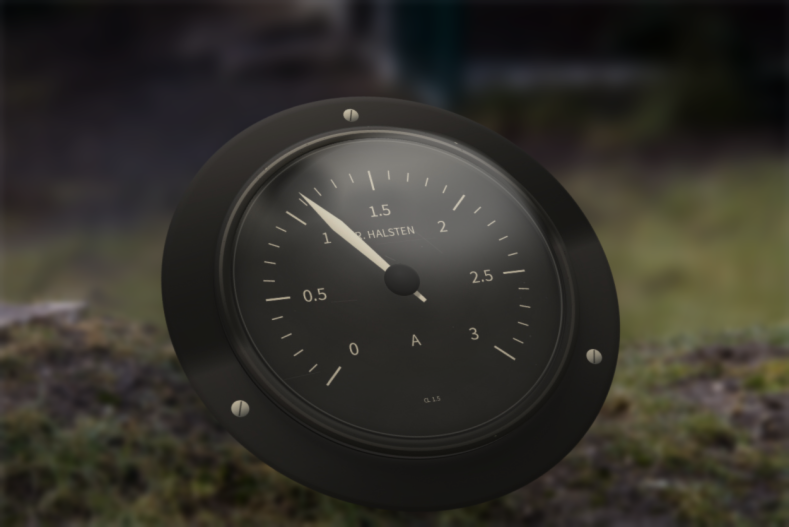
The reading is 1.1 A
